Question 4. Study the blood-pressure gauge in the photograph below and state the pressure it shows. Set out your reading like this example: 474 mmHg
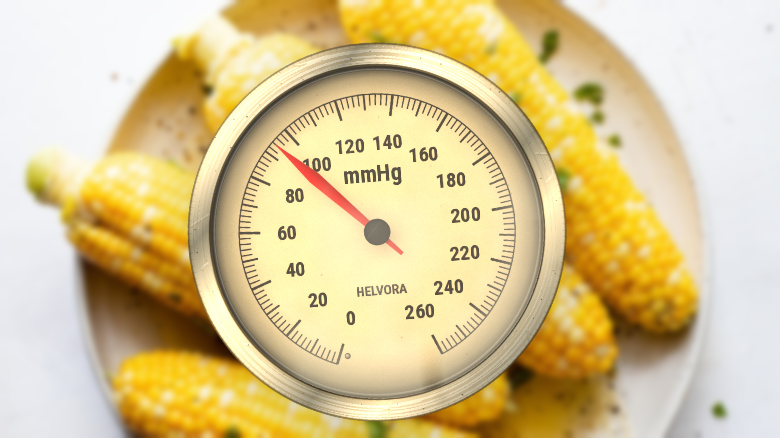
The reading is 94 mmHg
